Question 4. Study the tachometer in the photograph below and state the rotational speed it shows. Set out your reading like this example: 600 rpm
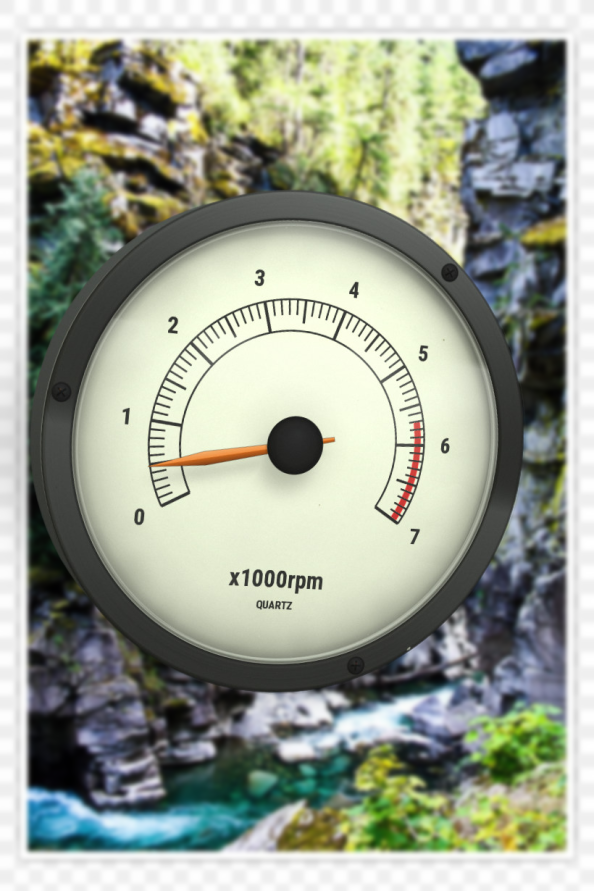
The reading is 500 rpm
